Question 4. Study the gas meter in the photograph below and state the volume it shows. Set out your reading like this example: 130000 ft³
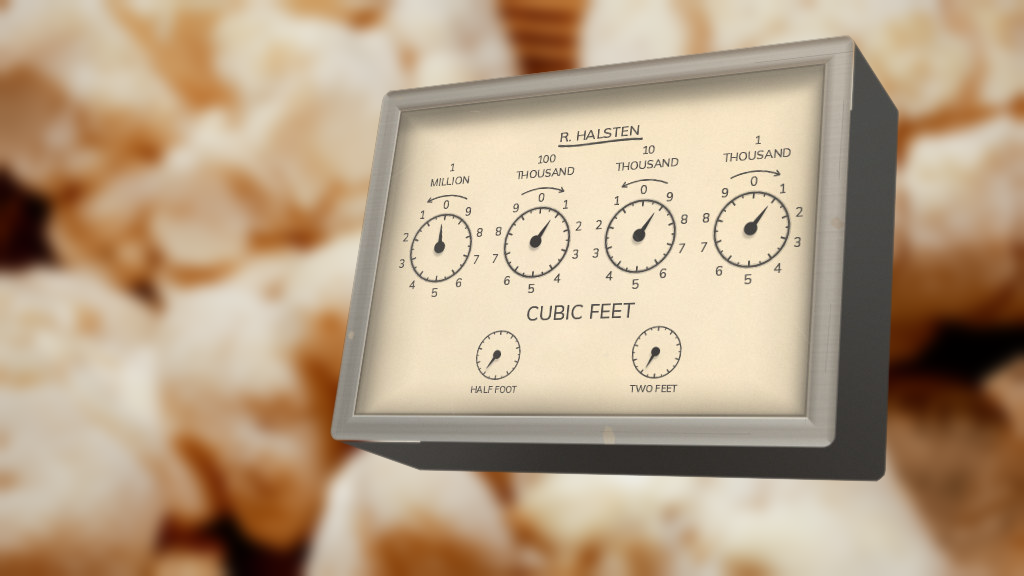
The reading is 9100 ft³
